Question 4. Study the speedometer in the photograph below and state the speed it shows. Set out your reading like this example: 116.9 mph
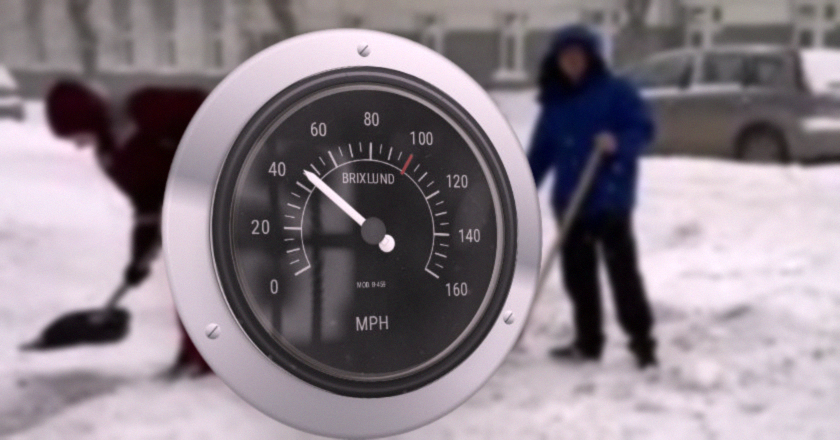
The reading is 45 mph
